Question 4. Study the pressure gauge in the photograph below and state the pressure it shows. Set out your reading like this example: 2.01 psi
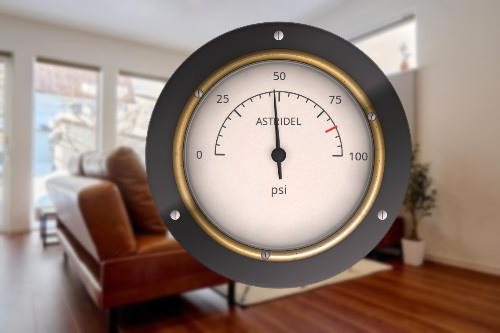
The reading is 47.5 psi
